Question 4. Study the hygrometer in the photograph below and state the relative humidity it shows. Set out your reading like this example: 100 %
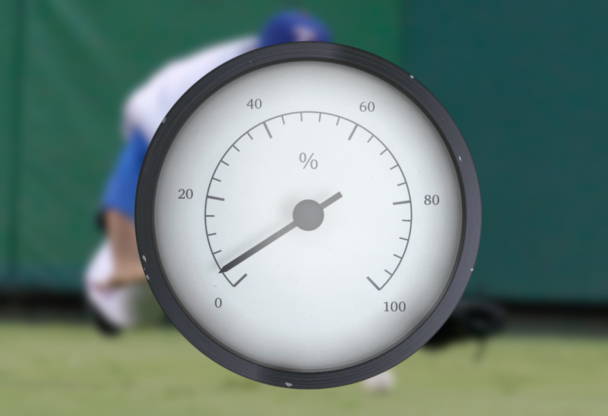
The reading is 4 %
